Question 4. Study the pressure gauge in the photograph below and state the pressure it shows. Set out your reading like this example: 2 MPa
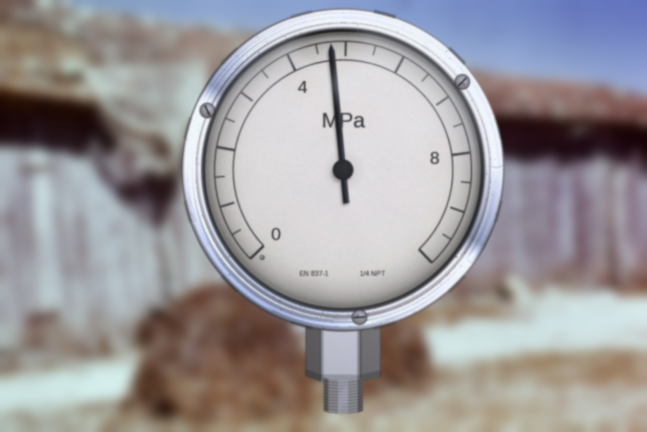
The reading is 4.75 MPa
